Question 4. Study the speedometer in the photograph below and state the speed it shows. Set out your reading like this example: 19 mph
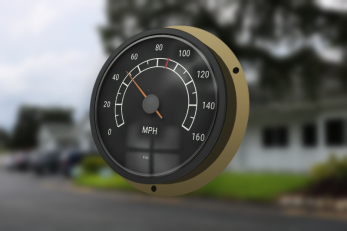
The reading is 50 mph
